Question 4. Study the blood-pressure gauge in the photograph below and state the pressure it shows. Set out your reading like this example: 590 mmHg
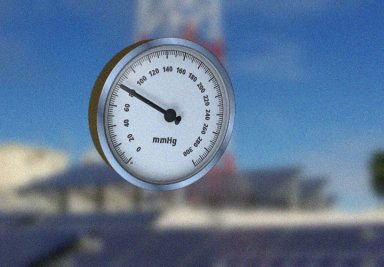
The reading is 80 mmHg
